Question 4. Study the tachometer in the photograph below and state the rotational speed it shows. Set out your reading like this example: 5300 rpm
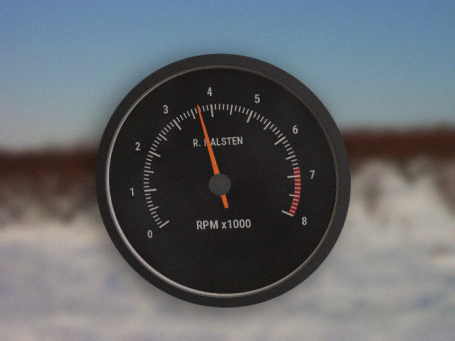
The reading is 3700 rpm
